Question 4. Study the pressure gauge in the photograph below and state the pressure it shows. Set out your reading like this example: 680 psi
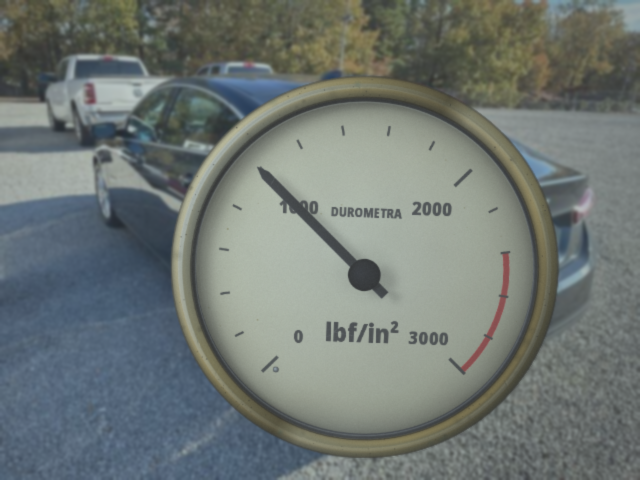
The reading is 1000 psi
